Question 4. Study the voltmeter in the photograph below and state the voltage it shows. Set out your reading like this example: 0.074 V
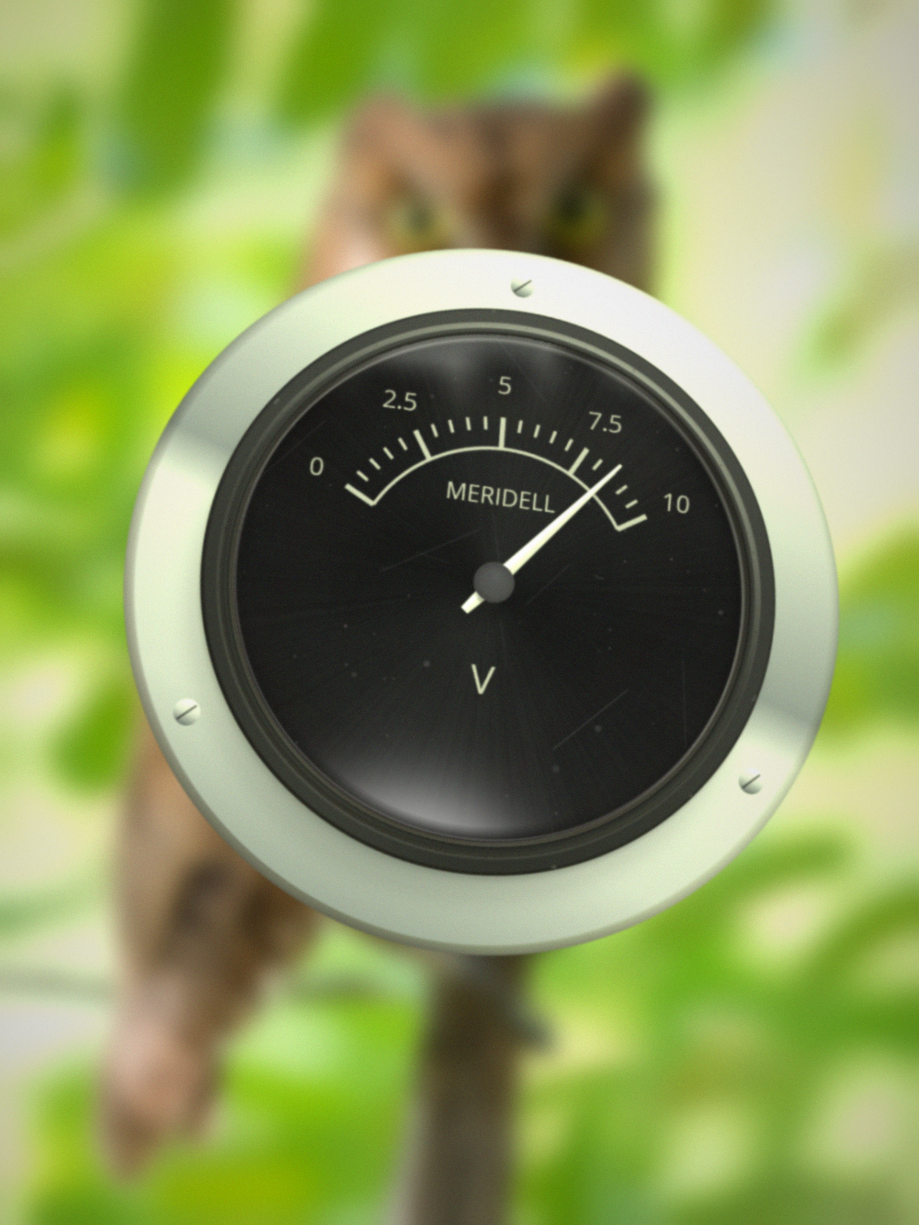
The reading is 8.5 V
